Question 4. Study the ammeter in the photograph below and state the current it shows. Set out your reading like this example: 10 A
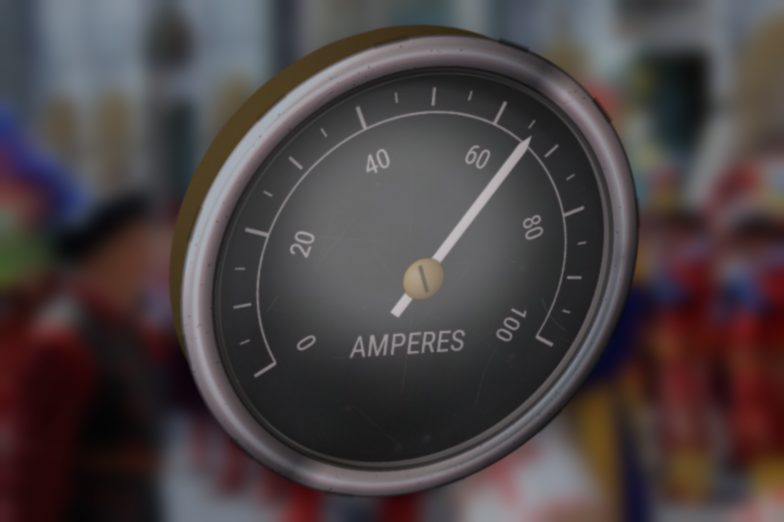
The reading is 65 A
